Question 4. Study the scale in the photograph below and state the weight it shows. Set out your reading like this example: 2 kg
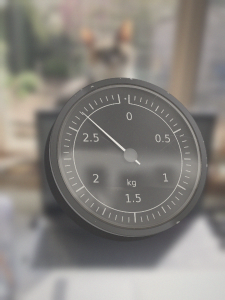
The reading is 2.65 kg
